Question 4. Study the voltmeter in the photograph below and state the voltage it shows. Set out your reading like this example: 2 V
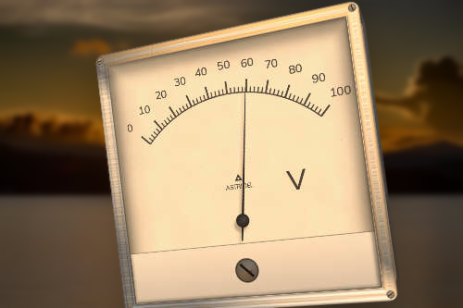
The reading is 60 V
